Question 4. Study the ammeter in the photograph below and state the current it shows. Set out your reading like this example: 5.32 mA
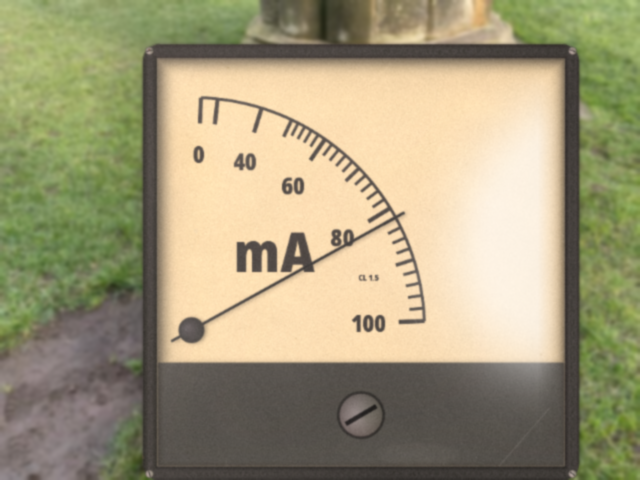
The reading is 82 mA
